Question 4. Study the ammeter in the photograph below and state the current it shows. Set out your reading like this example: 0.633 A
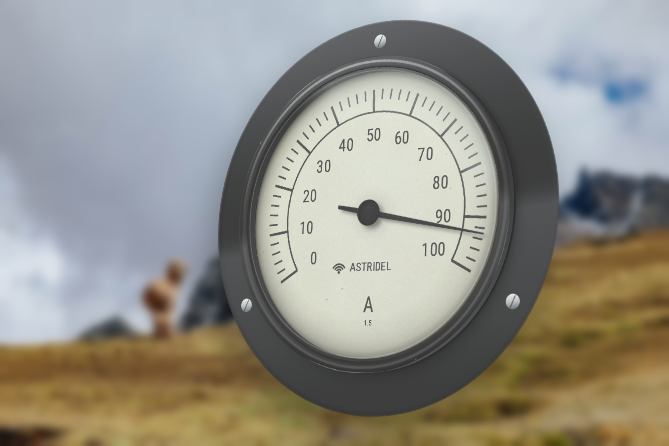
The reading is 93 A
